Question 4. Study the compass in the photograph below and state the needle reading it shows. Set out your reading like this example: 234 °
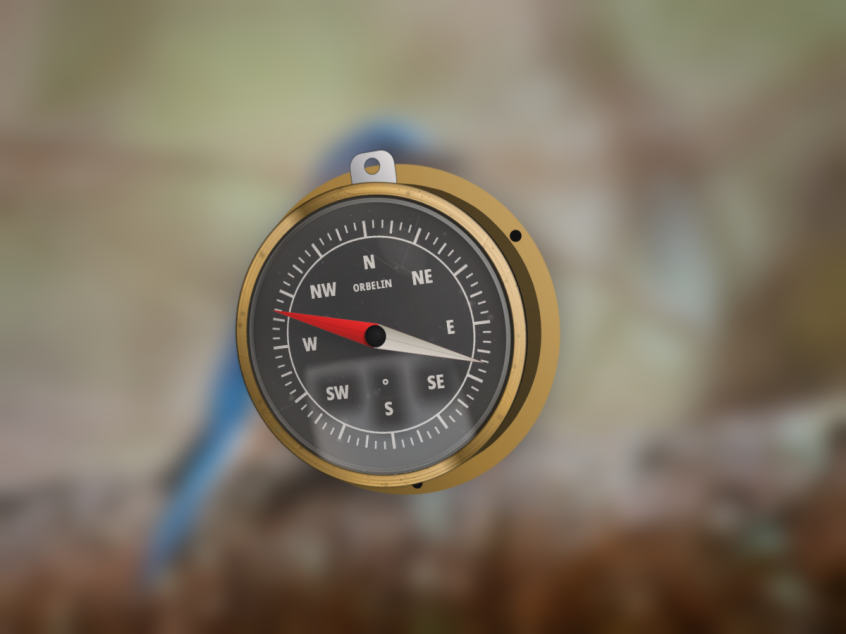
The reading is 290 °
